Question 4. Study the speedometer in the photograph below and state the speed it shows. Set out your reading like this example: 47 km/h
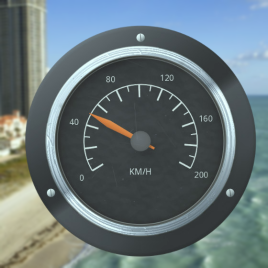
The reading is 50 km/h
